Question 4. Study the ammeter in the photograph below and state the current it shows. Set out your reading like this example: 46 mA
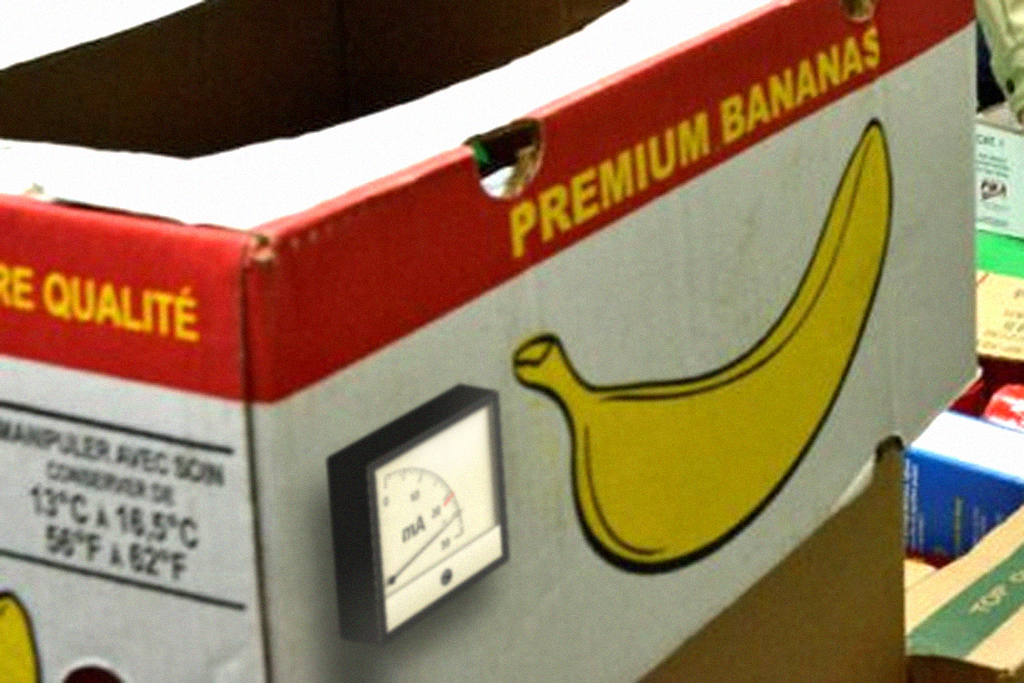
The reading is 25 mA
